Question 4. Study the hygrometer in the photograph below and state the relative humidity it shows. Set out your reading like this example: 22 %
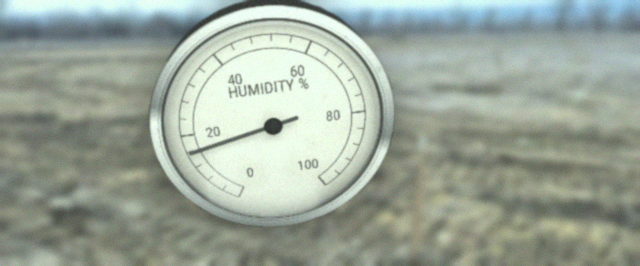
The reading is 16 %
